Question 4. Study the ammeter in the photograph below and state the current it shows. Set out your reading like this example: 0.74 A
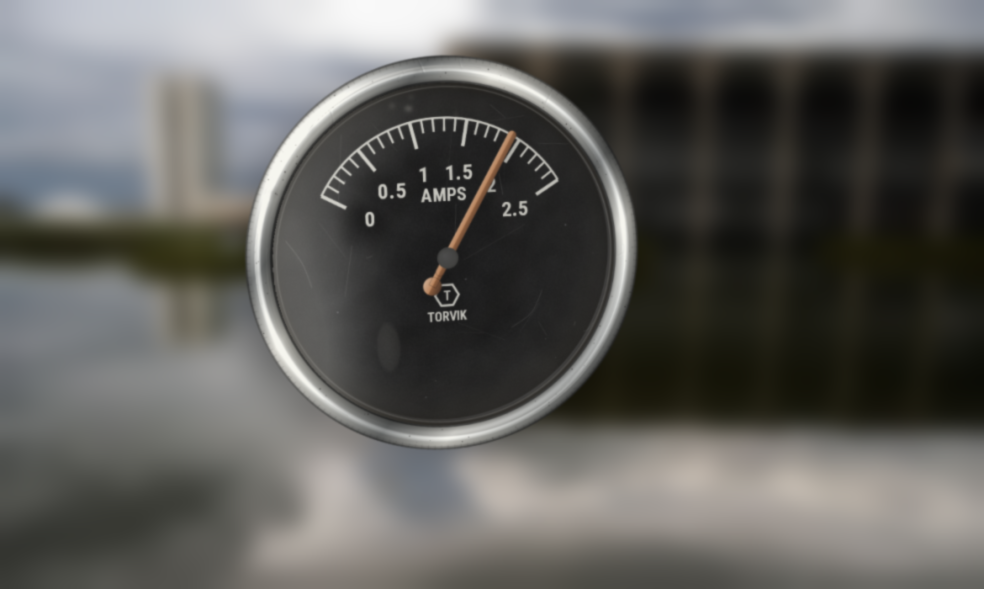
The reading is 1.9 A
